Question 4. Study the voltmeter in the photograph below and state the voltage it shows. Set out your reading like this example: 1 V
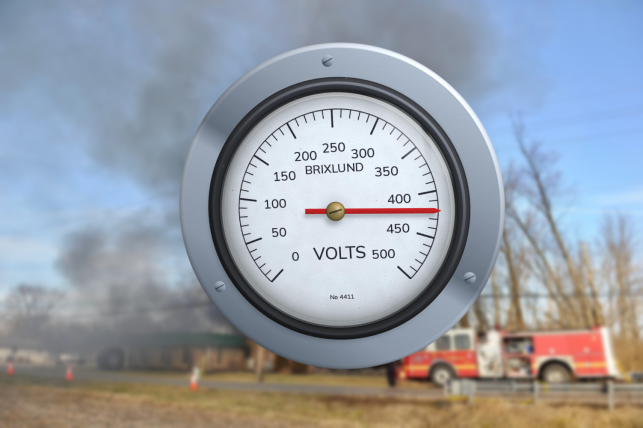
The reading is 420 V
